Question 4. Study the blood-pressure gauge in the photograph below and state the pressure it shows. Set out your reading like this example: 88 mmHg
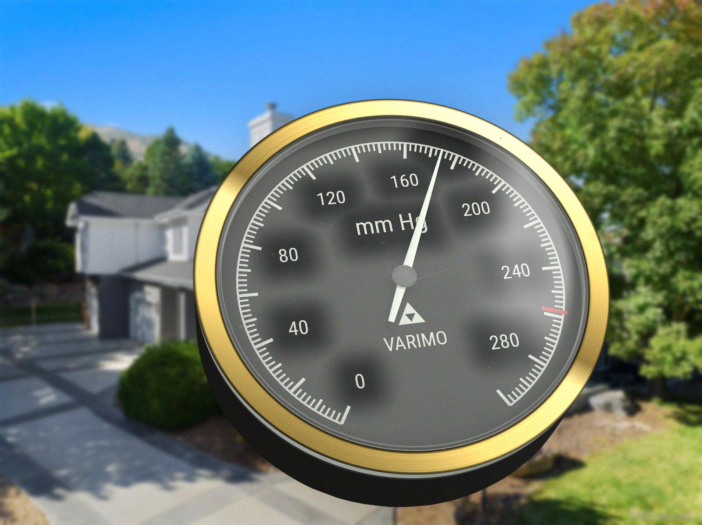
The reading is 174 mmHg
